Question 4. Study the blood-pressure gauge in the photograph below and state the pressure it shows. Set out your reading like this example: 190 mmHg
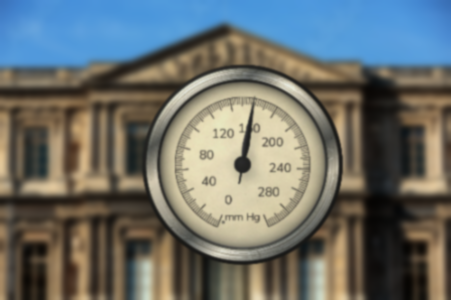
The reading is 160 mmHg
